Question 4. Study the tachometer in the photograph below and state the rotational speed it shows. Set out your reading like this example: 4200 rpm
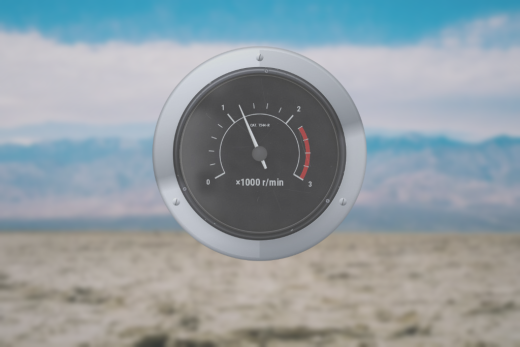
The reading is 1200 rpm
